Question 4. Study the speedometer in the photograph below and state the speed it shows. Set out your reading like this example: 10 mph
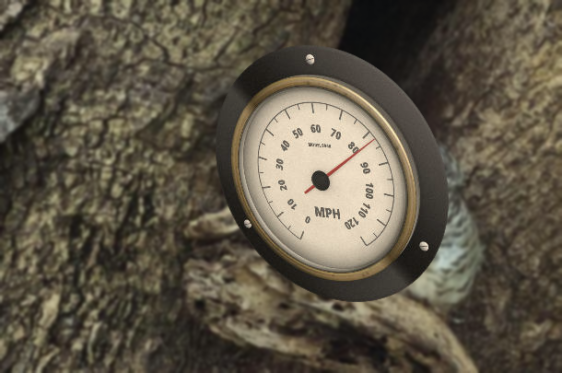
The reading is 82.5 mph
